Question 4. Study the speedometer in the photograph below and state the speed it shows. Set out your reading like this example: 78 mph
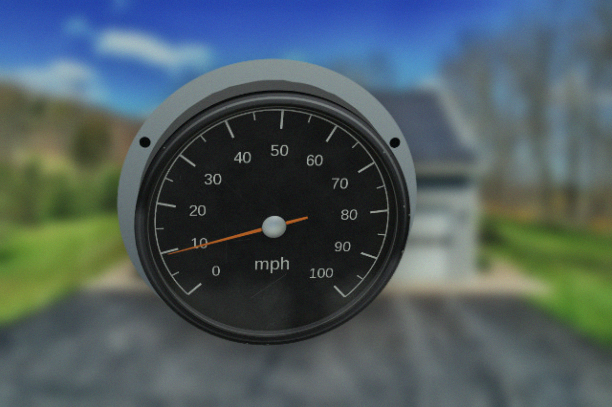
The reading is 10 mph
